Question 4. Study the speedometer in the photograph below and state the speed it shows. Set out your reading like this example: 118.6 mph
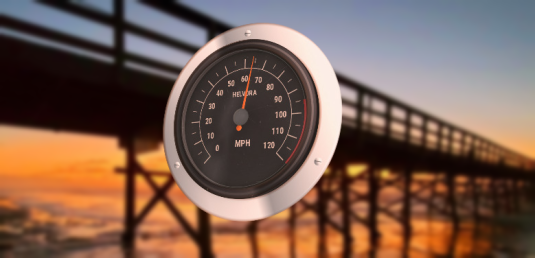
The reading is 65 mph
